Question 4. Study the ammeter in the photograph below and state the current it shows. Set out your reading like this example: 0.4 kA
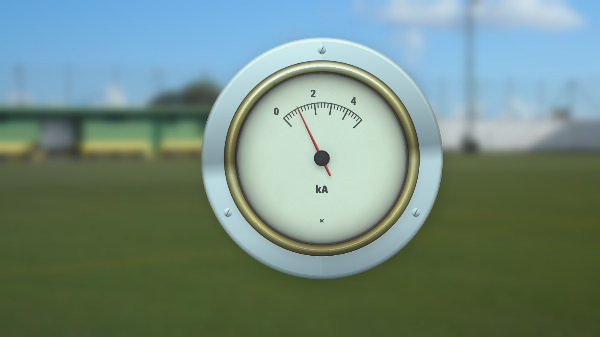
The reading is 1 kA
